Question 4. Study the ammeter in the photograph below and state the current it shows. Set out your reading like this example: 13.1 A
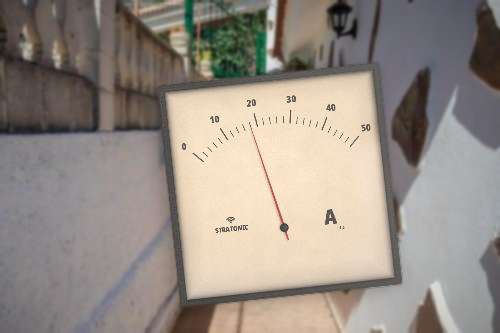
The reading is 18 A
